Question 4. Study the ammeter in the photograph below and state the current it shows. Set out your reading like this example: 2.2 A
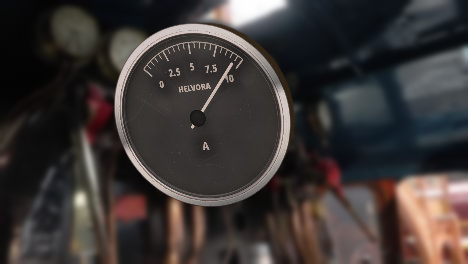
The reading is 9.5 A
